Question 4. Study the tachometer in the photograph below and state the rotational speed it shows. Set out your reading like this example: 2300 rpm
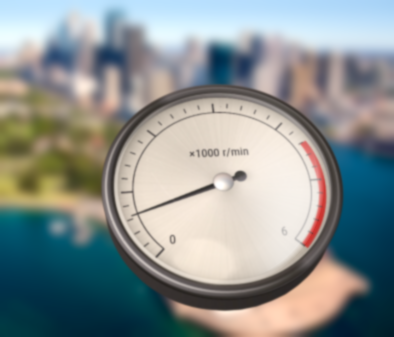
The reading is 600 rpm
